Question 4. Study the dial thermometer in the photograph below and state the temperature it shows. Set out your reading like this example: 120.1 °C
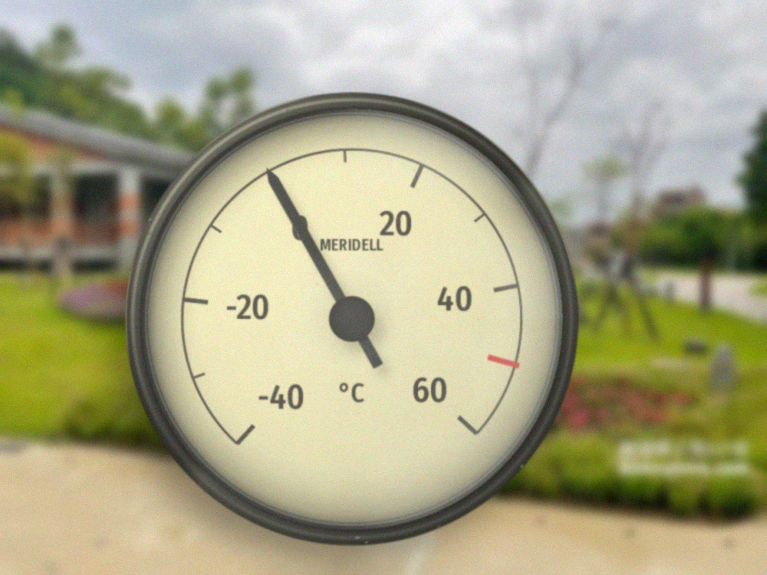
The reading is 0 °C
